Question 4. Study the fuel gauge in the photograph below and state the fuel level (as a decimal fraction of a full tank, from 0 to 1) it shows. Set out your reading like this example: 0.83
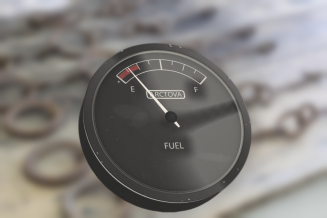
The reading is 0.125
